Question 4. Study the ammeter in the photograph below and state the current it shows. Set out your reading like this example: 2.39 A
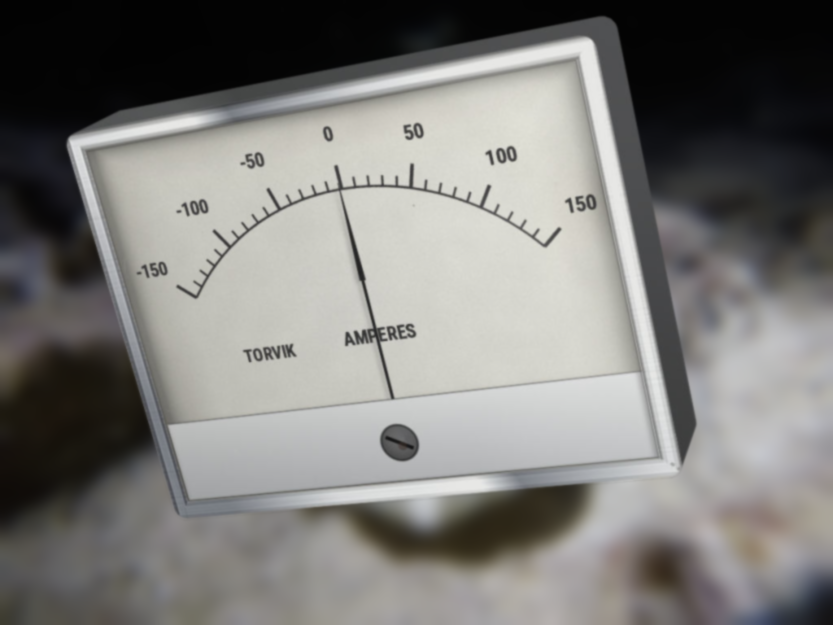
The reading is 0 A
